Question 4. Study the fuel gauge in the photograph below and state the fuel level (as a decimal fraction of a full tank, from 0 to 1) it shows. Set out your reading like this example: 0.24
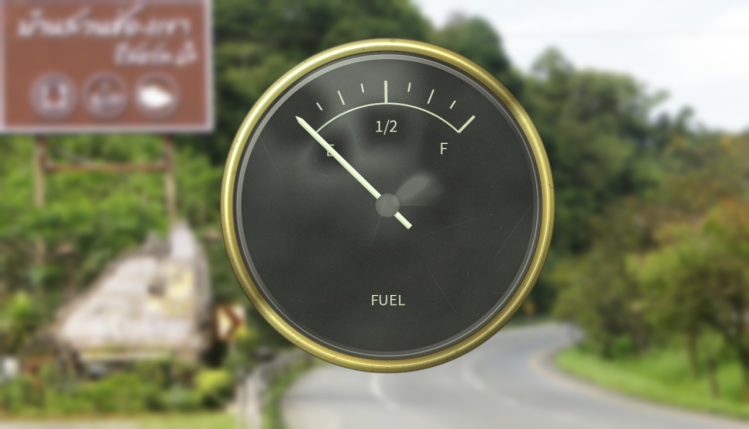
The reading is 0
